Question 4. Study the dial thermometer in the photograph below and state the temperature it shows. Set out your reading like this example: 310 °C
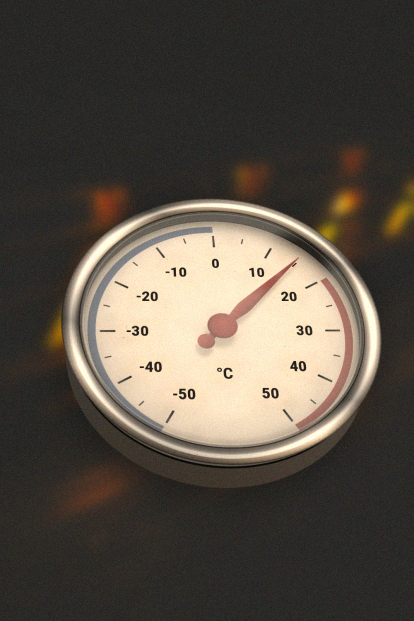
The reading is 15 °C
